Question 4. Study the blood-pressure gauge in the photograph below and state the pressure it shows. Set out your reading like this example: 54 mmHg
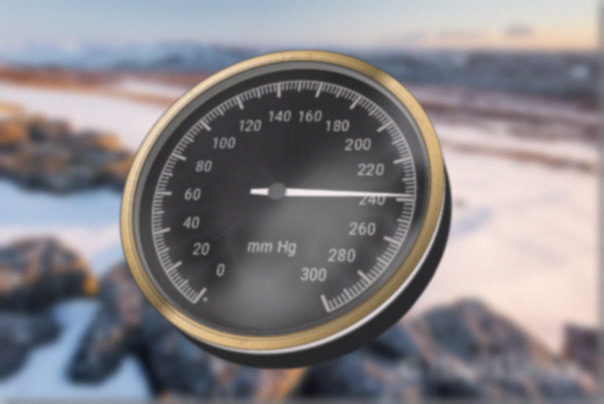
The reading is 240 mmHg
